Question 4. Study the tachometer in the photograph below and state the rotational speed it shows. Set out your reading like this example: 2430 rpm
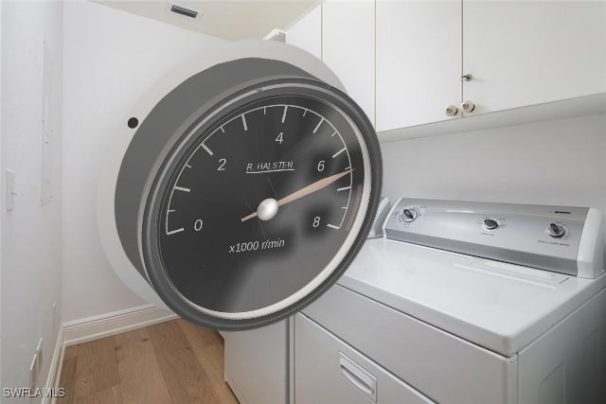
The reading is 6500 rpm
